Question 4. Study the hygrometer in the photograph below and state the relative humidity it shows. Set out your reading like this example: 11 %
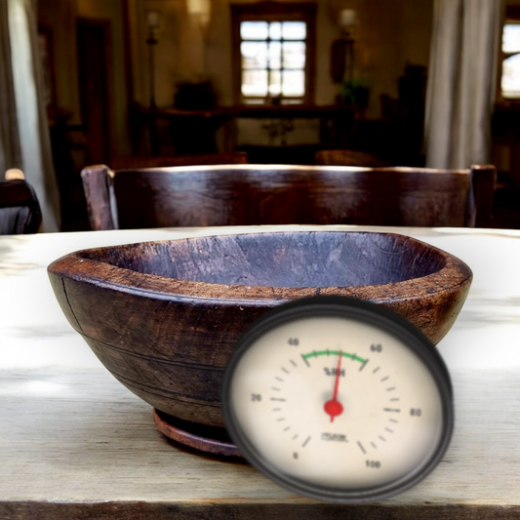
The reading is 52 %
